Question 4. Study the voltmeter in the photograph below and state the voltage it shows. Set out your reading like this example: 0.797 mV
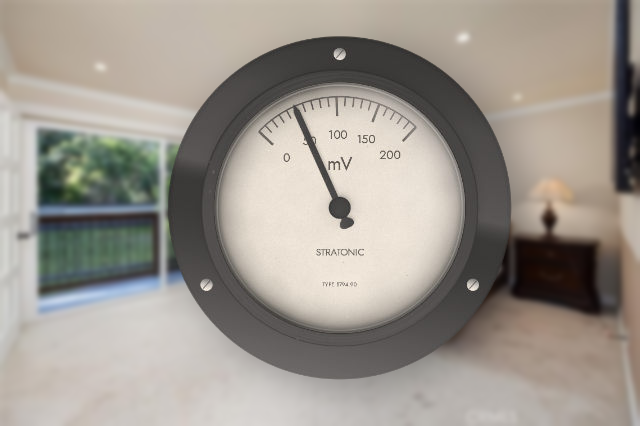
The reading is 50 mV
